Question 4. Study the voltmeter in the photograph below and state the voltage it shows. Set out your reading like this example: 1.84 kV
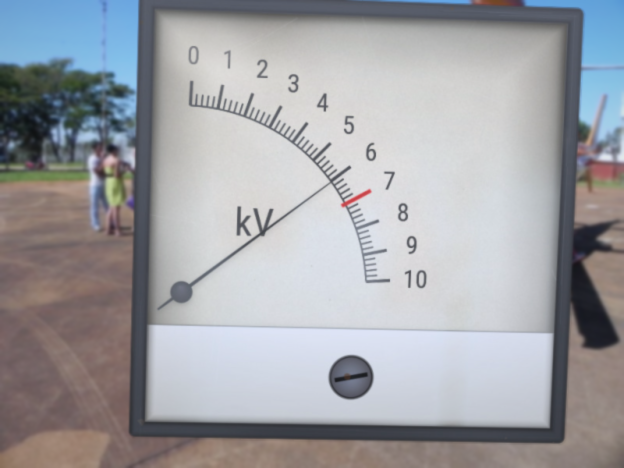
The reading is 6 kV
